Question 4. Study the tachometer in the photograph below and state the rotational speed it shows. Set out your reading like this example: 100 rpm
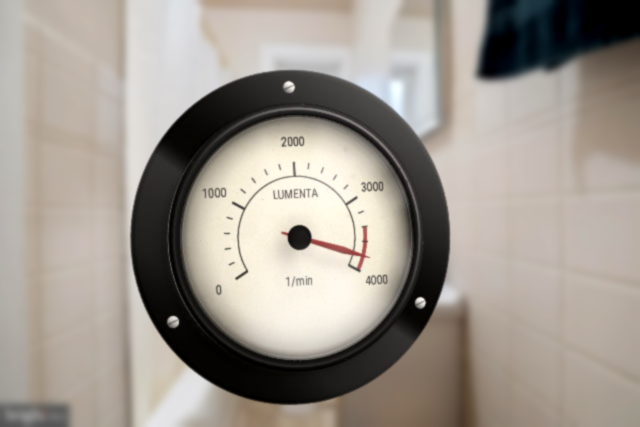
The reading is 3800 rpm
